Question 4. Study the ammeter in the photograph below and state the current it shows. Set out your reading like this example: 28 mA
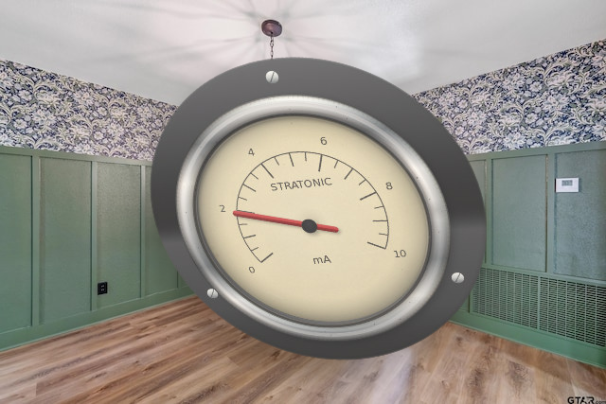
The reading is 2 mA
